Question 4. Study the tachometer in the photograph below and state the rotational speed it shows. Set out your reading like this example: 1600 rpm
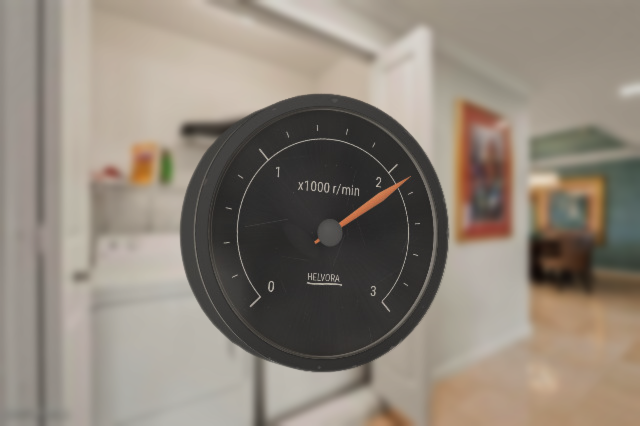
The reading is 2100 rpm
